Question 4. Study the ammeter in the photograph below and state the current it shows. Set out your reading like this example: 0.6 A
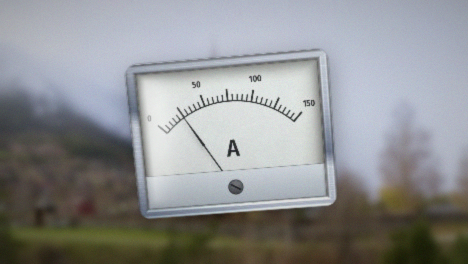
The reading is 25 A
